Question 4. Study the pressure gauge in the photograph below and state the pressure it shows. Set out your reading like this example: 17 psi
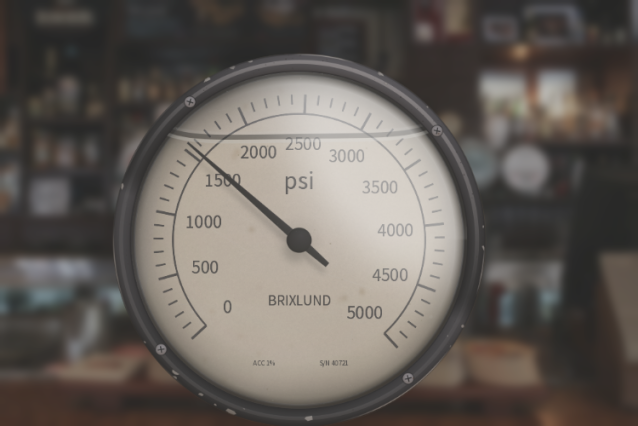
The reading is 1550 psi
